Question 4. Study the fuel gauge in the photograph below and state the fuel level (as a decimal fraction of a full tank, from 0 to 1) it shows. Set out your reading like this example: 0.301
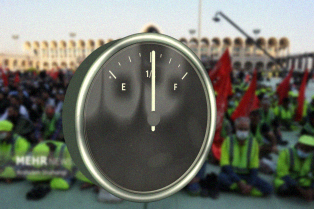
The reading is 0.5
